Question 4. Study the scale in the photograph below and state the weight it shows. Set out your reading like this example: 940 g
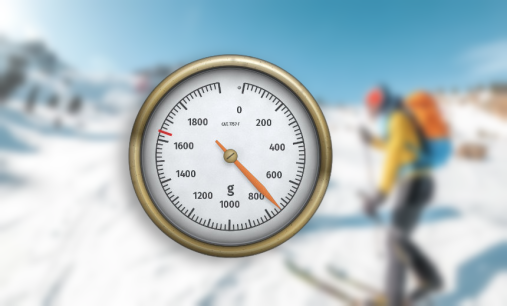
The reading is 740 g
